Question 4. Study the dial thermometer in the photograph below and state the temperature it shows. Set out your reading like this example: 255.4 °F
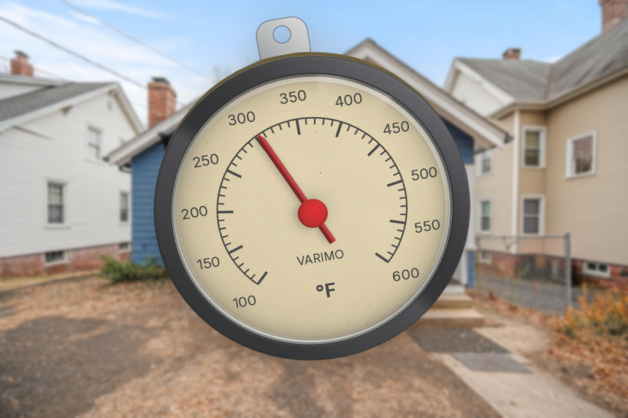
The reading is 305 °F
